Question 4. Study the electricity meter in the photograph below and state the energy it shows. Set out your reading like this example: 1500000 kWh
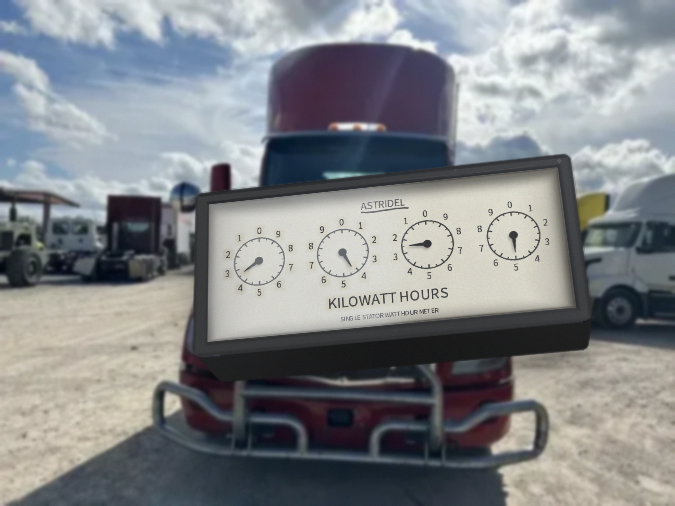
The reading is 3425 kWh
